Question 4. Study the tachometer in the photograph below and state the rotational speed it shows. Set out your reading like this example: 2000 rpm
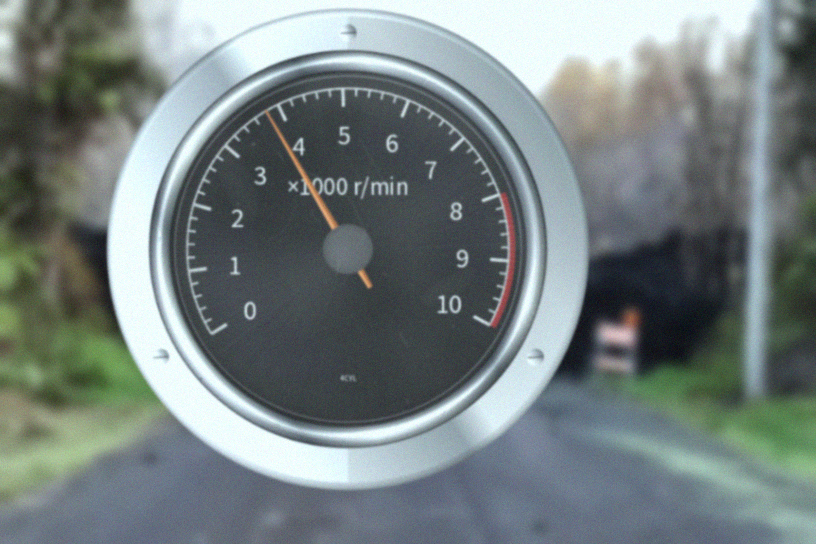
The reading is 3800 rpm
